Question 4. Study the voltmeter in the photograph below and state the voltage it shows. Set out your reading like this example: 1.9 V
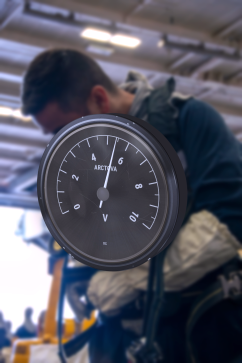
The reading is 5.5 V
